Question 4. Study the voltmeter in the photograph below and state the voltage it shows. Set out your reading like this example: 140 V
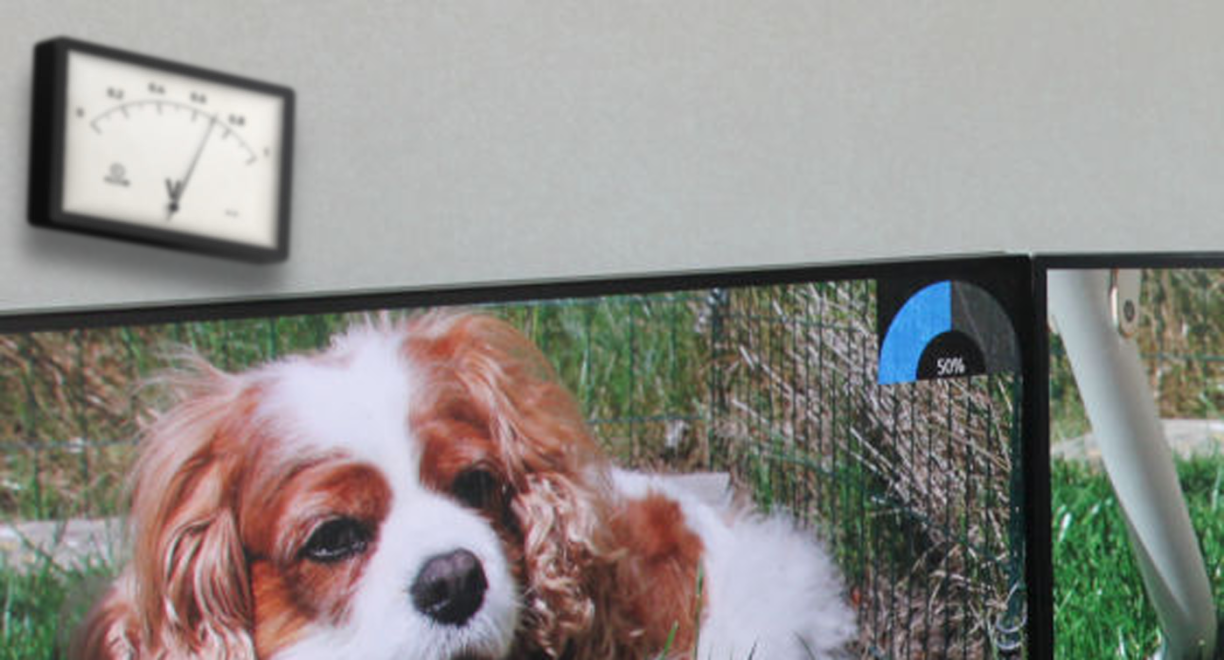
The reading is 0.7 V
